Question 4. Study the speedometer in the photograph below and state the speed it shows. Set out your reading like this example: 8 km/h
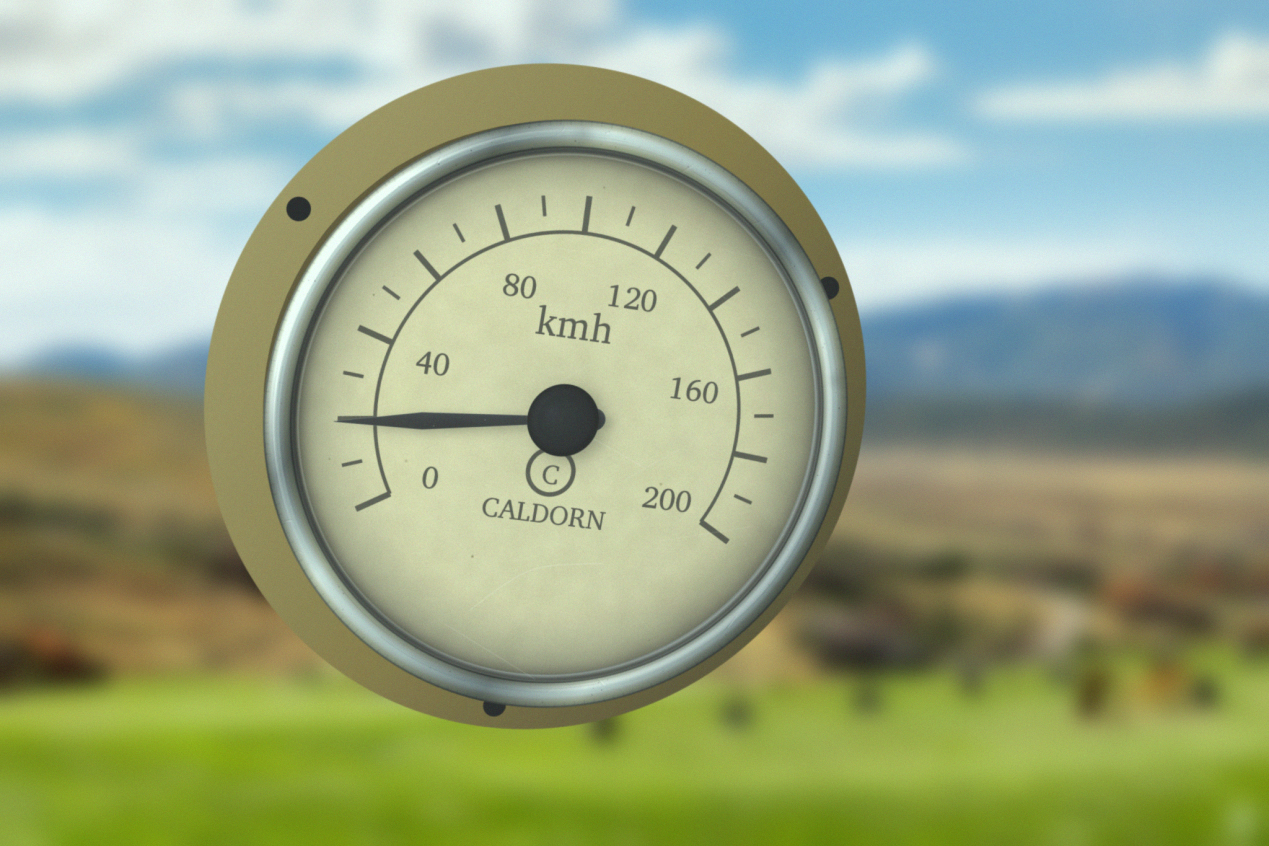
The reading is 20 km/h
